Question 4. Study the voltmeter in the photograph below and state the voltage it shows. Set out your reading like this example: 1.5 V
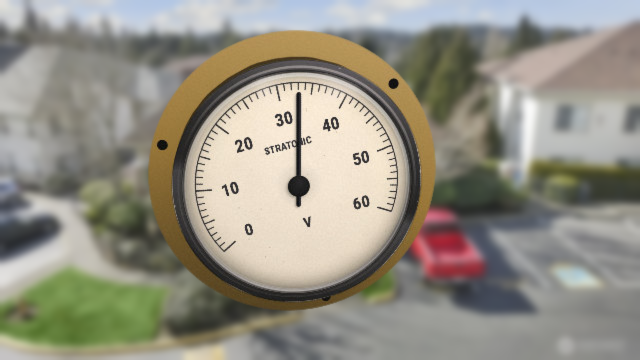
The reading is 33 V
